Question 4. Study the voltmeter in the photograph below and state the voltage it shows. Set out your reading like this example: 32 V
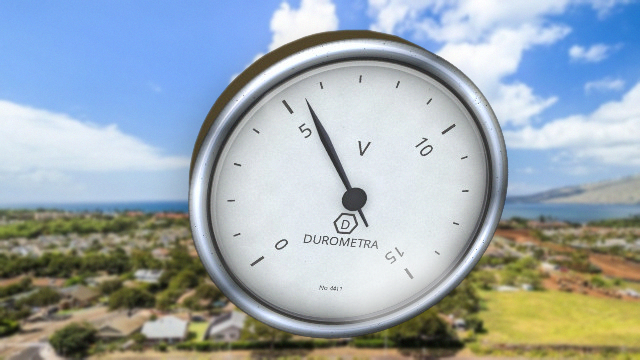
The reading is 5.5 V
